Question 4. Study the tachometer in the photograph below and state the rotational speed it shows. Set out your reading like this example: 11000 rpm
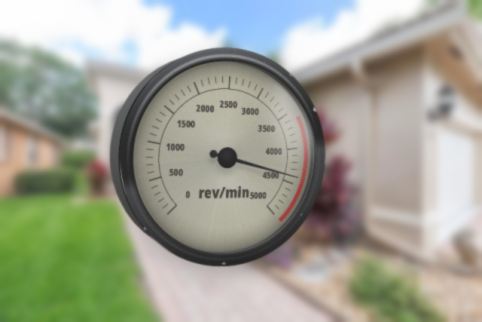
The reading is 4400 rpm
